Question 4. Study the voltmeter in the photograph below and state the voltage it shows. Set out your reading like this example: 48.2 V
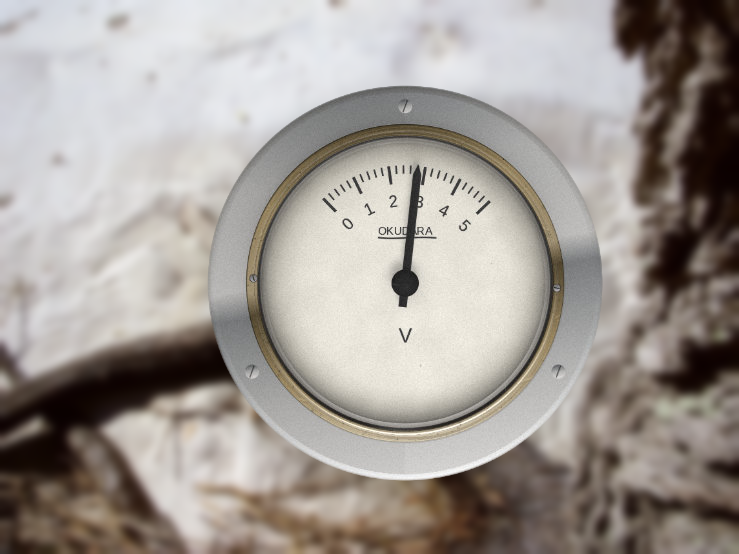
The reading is 2.8 V
